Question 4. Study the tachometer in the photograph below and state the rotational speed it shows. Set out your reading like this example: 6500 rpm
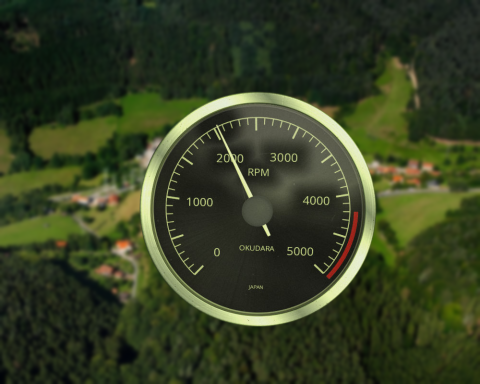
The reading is 2050 rpm
